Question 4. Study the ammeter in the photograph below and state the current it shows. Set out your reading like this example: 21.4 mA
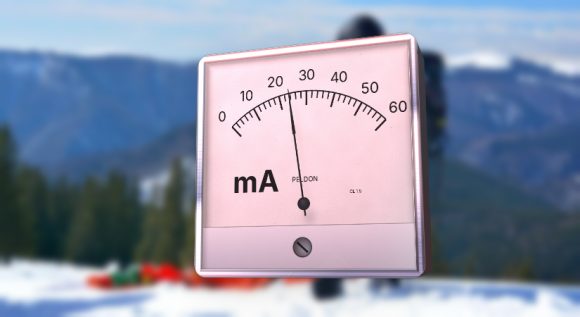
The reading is 24 mA
